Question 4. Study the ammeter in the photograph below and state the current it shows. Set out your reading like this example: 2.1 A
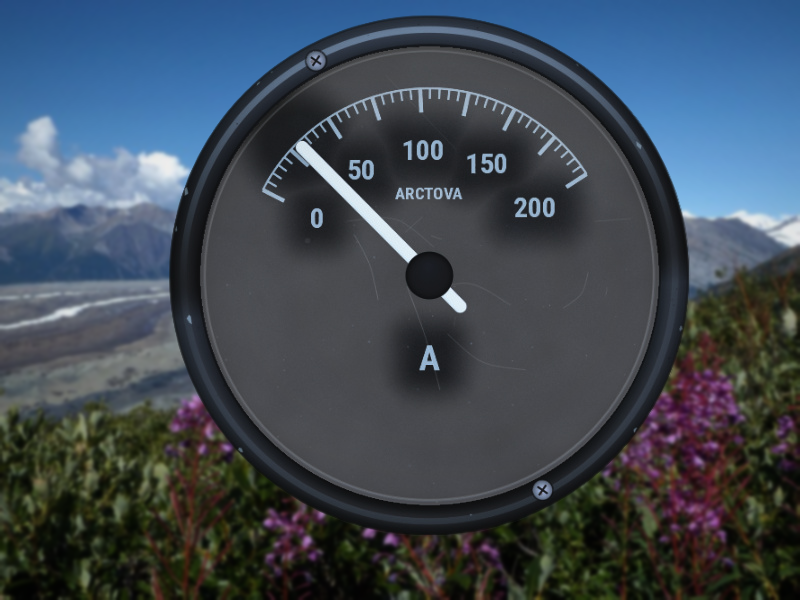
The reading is 30 A
